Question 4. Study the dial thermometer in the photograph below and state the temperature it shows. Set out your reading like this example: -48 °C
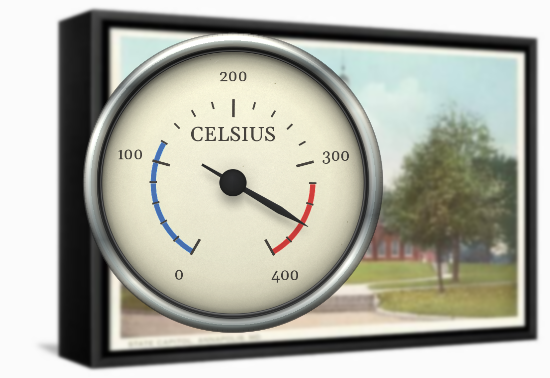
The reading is 360 °C
